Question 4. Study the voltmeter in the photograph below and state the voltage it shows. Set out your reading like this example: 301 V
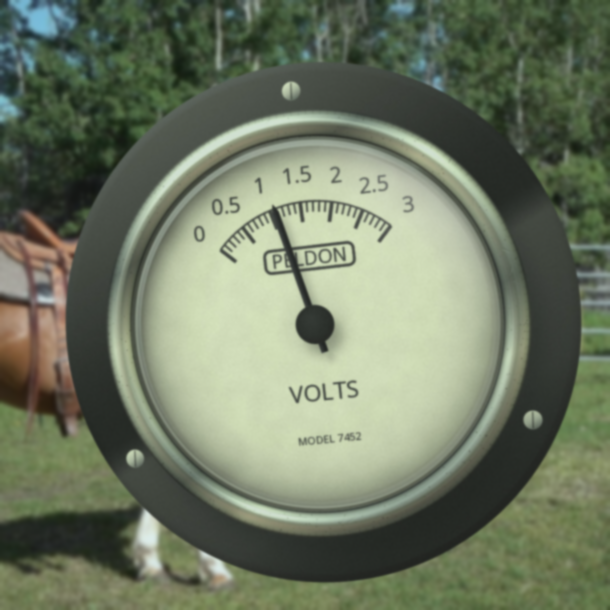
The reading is 1.1 V
